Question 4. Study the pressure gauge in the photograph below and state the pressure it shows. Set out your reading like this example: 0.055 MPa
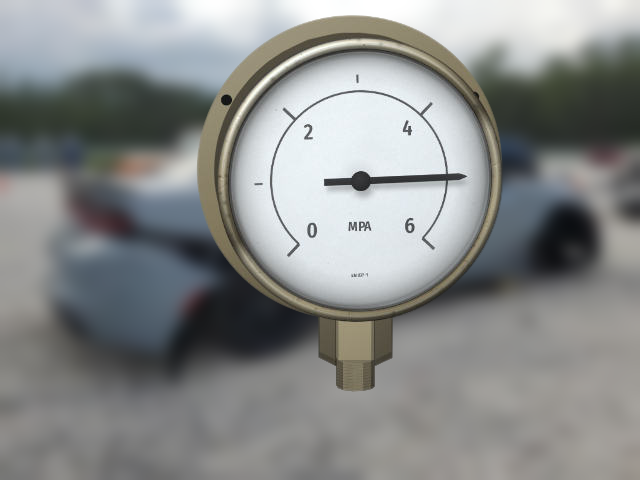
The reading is 5 MPa
